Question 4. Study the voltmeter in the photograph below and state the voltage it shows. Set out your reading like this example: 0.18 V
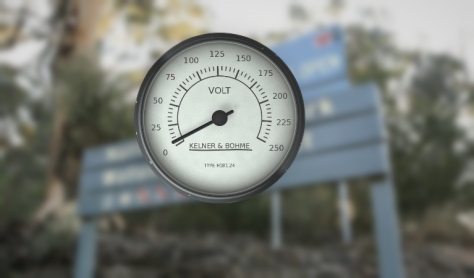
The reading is 5 V
